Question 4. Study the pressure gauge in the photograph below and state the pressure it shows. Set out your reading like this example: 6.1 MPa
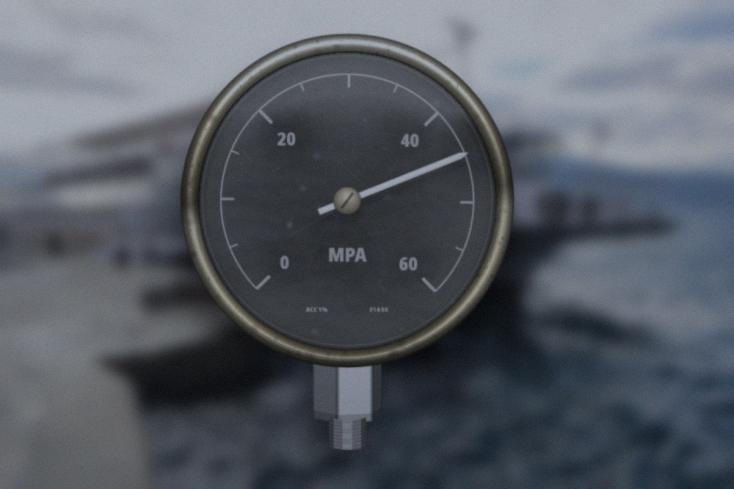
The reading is 45 MPa
